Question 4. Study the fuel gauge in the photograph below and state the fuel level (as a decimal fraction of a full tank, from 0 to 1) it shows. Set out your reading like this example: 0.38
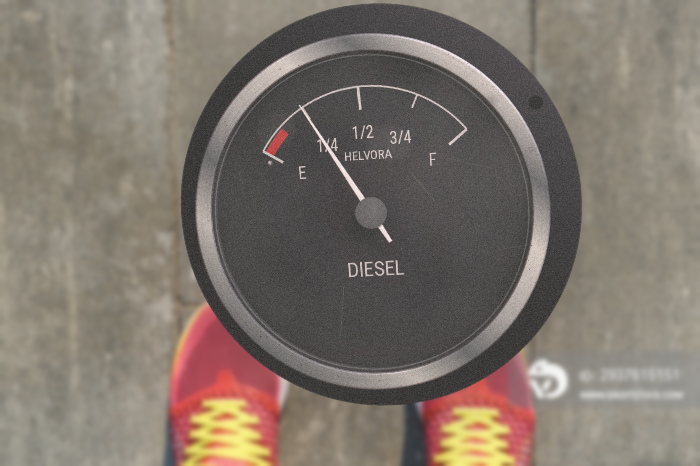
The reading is 0.25
